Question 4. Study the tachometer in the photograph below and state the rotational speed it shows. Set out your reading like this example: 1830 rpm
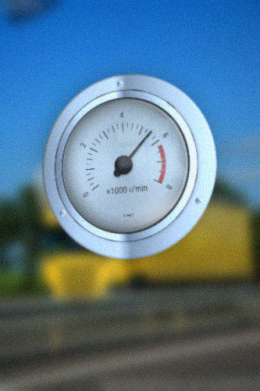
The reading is 5500 rpm
